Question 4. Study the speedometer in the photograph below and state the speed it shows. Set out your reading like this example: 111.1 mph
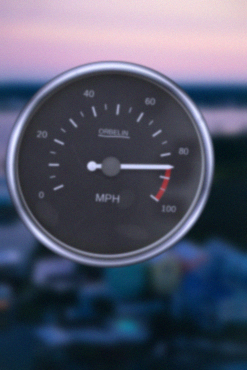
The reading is 85 mph
